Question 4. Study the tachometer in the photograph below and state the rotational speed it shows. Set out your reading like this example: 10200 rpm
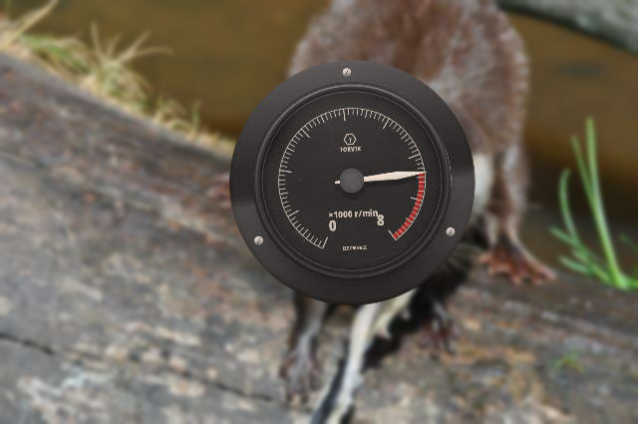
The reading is 6400 rpm
